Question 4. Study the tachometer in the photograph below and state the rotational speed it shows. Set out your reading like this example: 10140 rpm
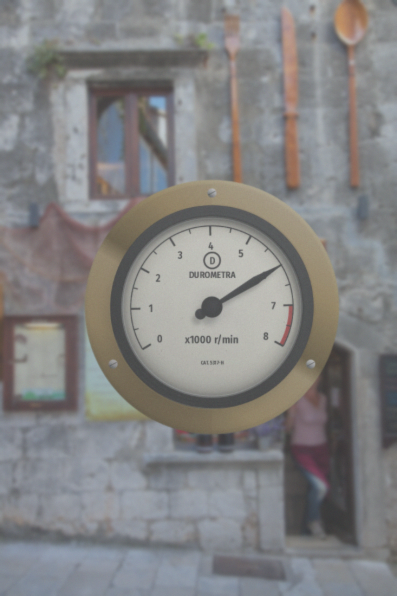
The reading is 6000 rpm
